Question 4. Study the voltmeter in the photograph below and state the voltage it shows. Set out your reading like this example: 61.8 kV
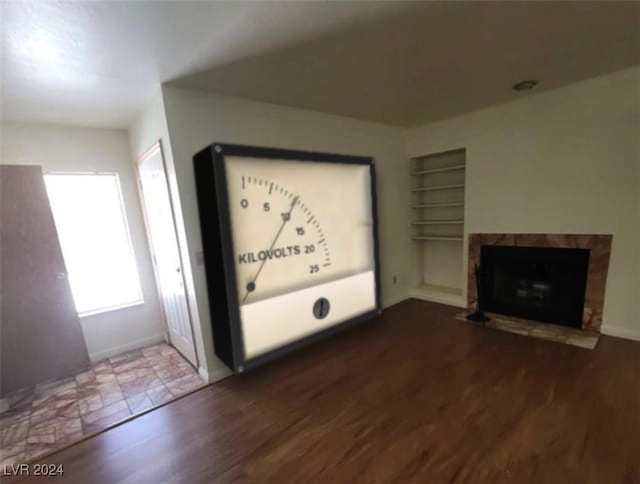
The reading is 10 kV
